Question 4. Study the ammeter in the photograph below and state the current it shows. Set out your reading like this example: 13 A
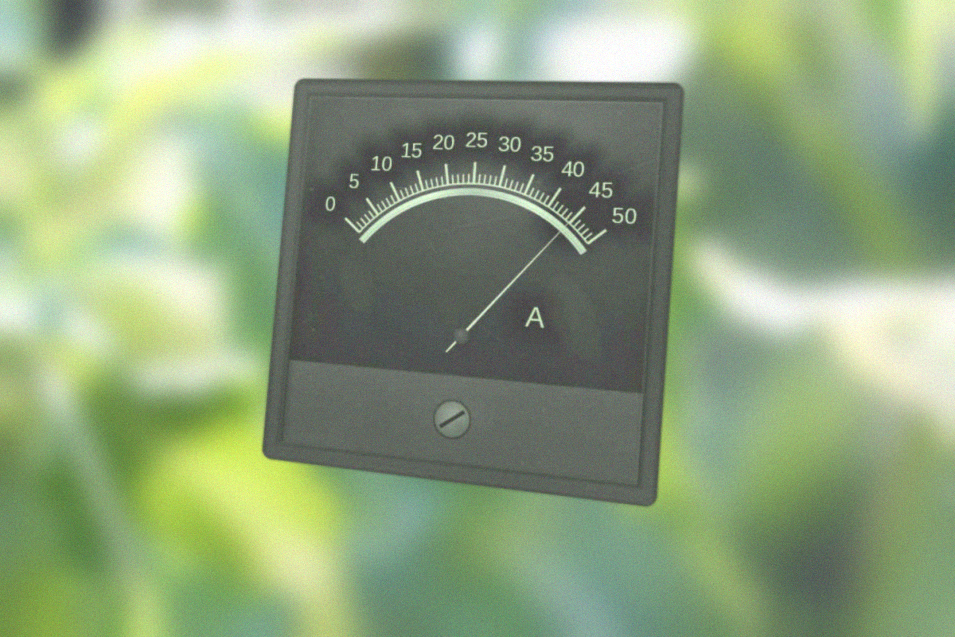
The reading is 45 A
